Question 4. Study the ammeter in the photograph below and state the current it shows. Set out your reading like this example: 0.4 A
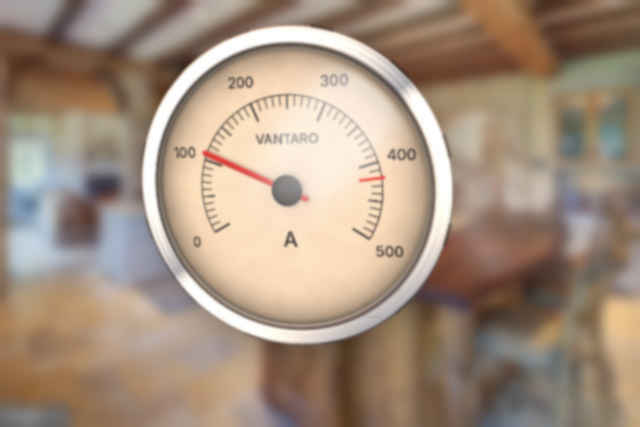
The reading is 110 A
